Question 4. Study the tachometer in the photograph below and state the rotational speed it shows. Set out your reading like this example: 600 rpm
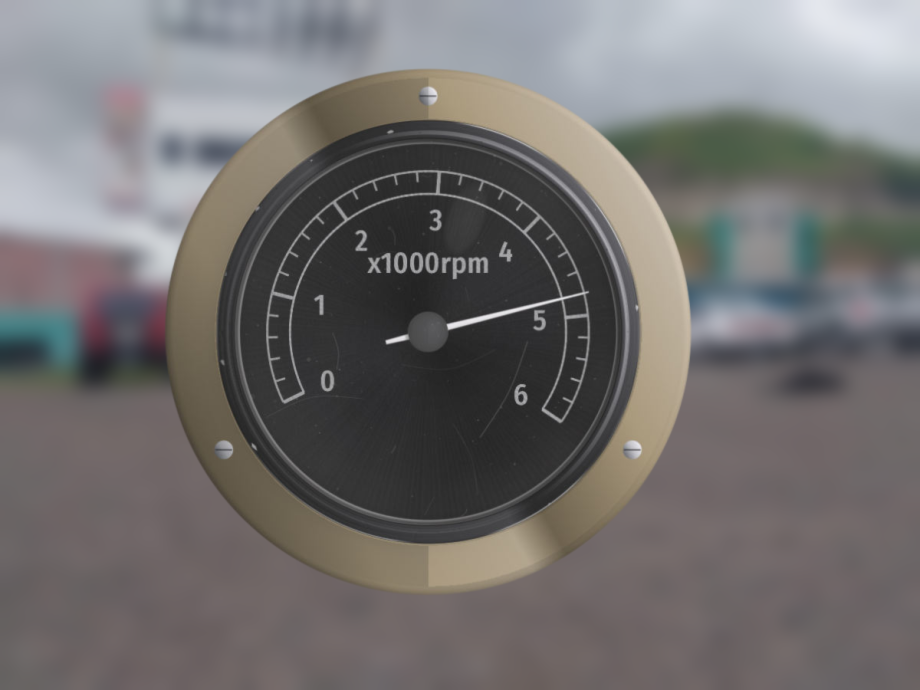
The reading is 4800 rpm
